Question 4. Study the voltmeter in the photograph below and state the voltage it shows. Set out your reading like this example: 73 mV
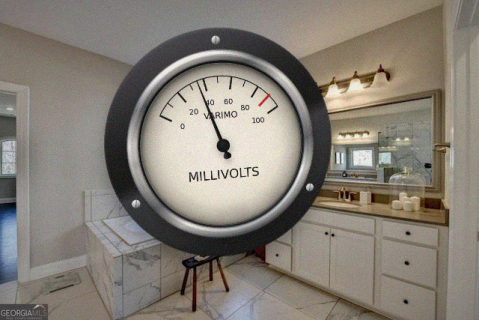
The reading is 35 mV
